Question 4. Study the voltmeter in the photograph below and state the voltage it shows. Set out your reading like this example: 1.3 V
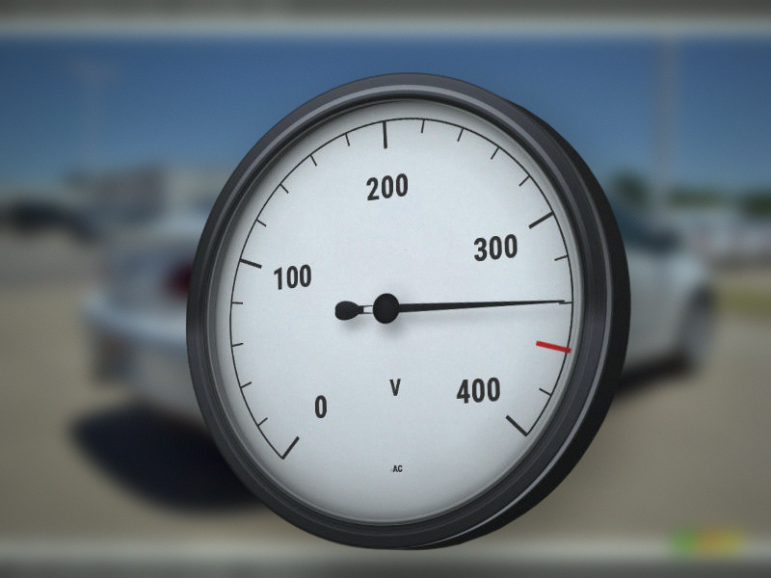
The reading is 340 V
